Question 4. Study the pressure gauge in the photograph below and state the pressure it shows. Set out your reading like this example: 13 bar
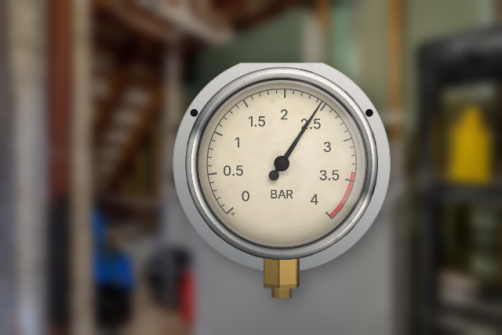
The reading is 2.45 bar
